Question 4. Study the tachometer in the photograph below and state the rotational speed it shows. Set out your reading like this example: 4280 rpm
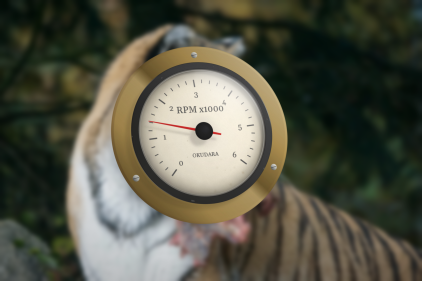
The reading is 1400 rpm
